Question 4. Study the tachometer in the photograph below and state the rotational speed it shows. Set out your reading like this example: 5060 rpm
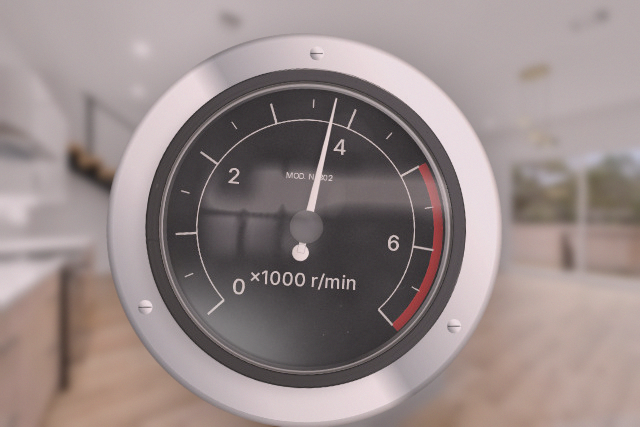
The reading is 3750 rpm
